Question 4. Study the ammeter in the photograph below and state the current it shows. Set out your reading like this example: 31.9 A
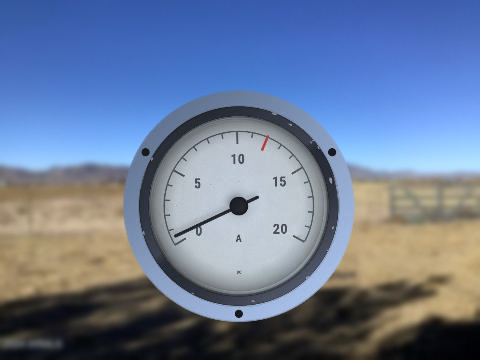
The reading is 0.5 A
